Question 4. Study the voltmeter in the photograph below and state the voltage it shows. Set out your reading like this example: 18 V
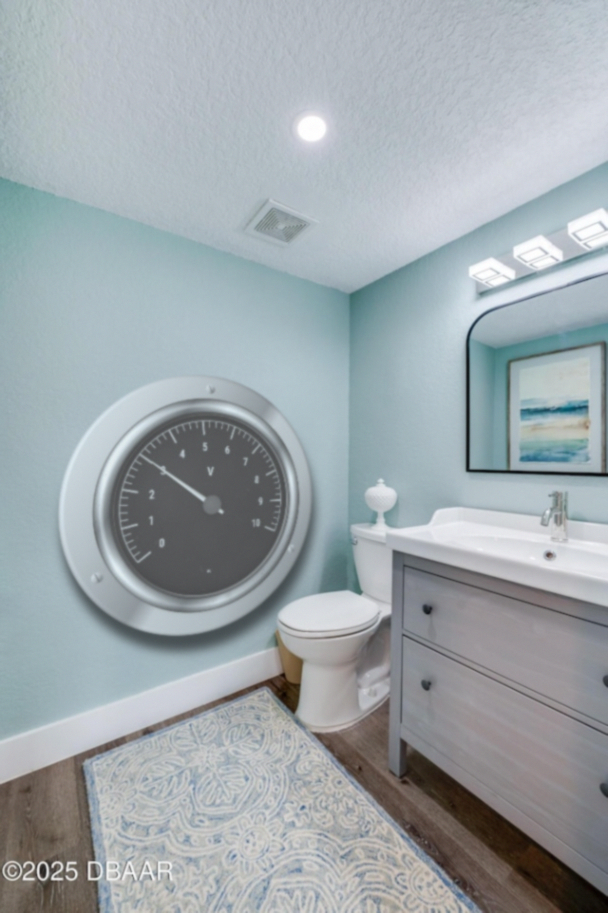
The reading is 3 V
